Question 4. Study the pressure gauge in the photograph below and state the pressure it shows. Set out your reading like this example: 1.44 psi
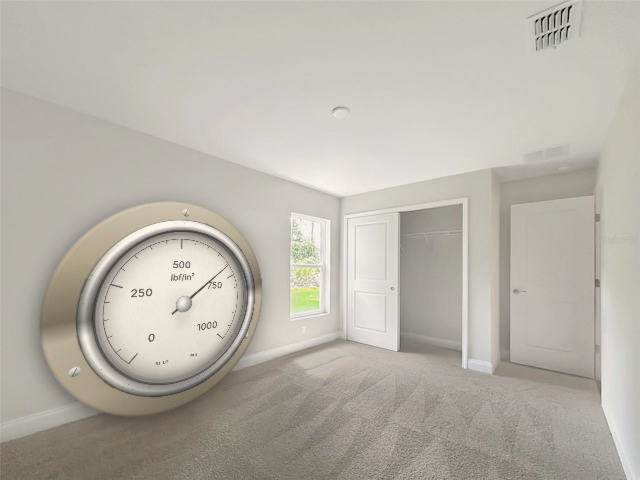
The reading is 700 psi
